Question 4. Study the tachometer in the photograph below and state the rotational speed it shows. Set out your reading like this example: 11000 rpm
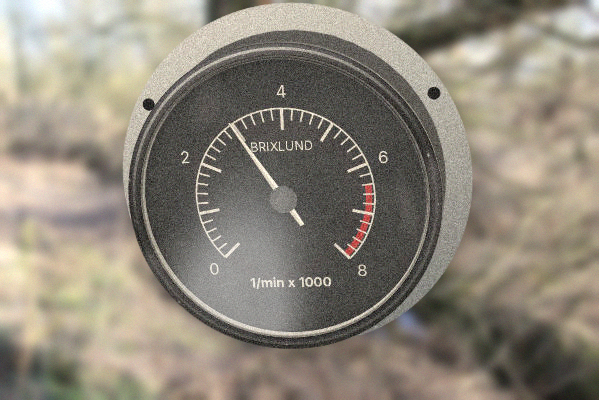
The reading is 3000 rpm
